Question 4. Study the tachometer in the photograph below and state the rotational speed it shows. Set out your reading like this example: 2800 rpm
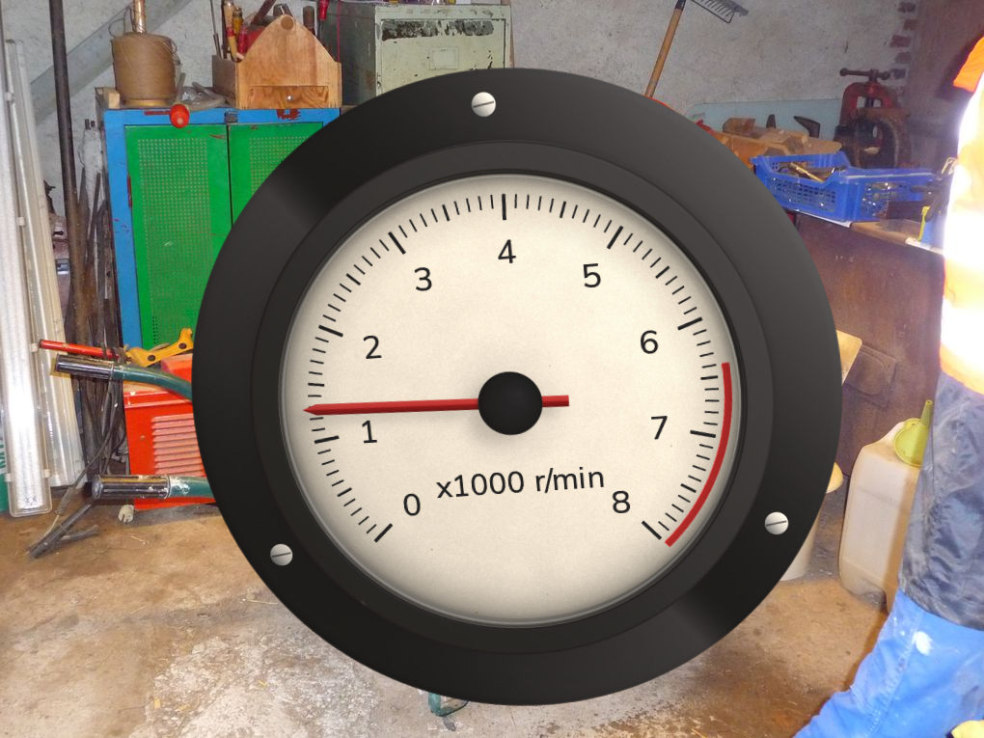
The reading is 1300 rpm
